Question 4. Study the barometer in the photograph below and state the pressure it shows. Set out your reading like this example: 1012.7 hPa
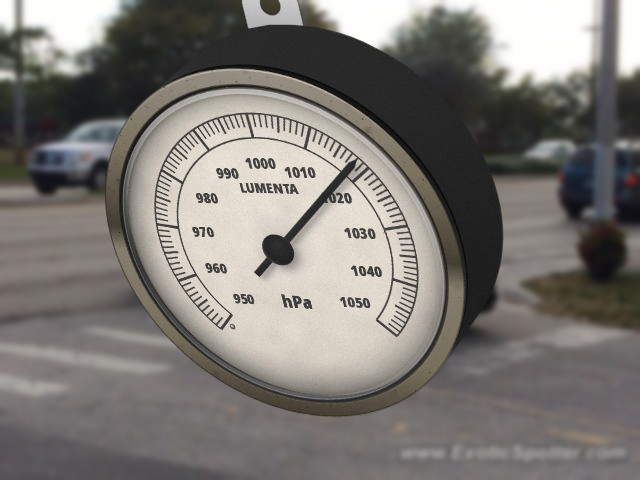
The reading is 1018 hPa
